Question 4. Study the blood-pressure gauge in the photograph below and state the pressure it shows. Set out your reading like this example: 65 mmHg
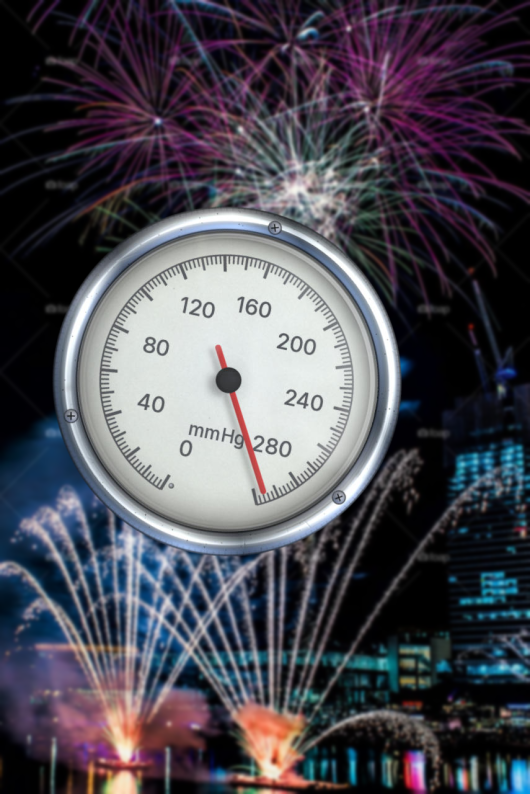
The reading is 296 mmHg
